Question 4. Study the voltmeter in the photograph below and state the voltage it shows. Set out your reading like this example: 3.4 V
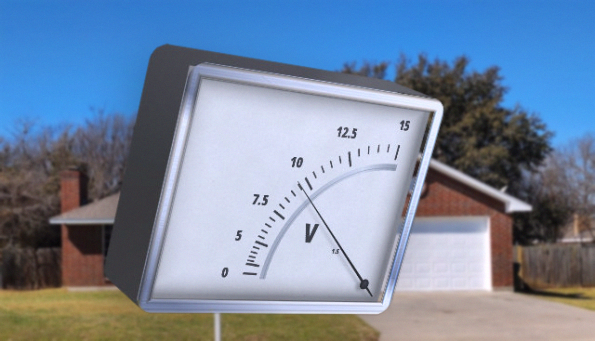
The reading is 9.5 V
